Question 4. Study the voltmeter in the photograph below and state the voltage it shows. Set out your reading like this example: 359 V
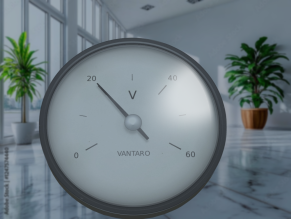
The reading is 20 V
